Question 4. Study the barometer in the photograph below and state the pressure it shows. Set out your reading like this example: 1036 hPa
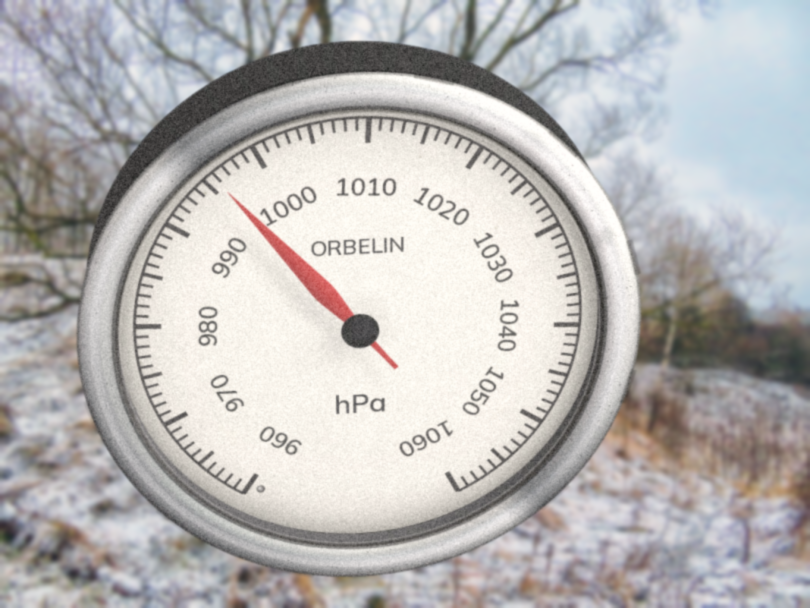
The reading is 996 hPa
